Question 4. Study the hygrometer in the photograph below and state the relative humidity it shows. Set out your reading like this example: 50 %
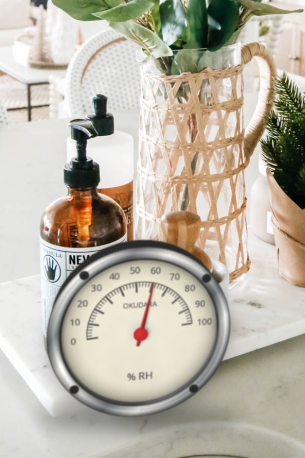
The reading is 60 %
